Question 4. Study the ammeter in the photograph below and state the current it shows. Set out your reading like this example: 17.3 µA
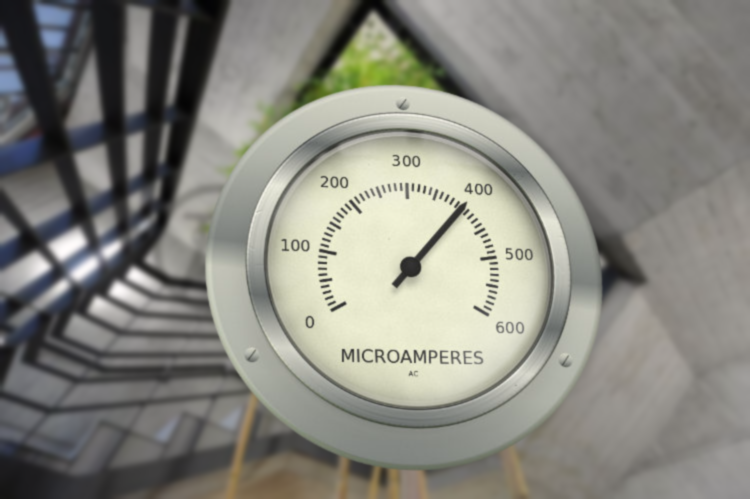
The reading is 400 µA
